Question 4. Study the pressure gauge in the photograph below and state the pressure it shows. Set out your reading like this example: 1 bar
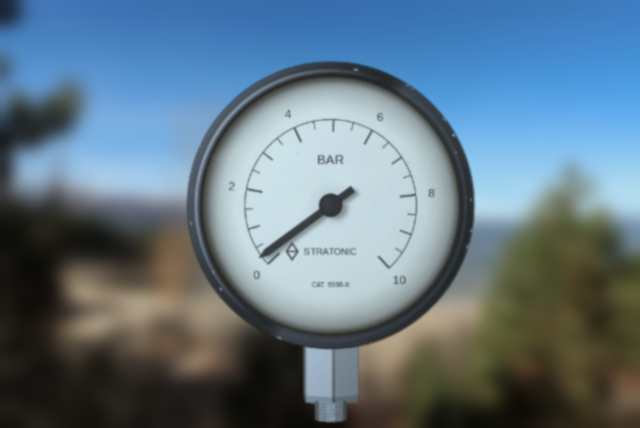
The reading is 0.25 bar
